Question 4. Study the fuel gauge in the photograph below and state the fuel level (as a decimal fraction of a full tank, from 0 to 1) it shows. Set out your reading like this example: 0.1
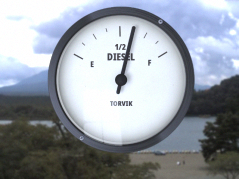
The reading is 0.625
